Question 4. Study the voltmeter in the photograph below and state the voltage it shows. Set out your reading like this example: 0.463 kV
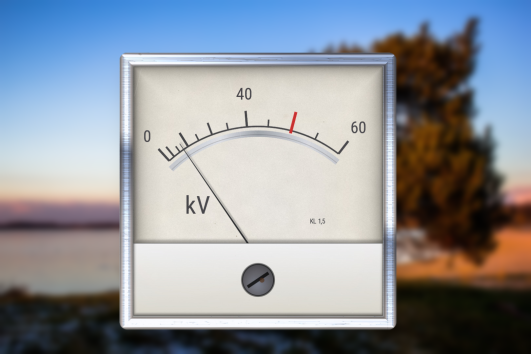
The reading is 17.5 kV
